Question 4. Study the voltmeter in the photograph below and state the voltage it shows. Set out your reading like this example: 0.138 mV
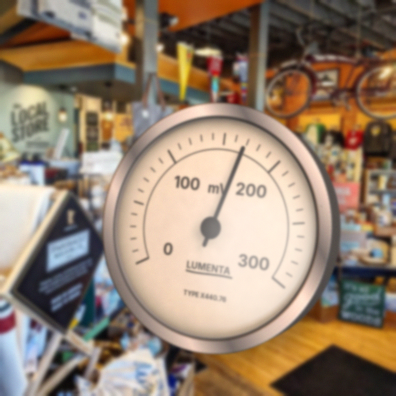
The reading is 170 mV
